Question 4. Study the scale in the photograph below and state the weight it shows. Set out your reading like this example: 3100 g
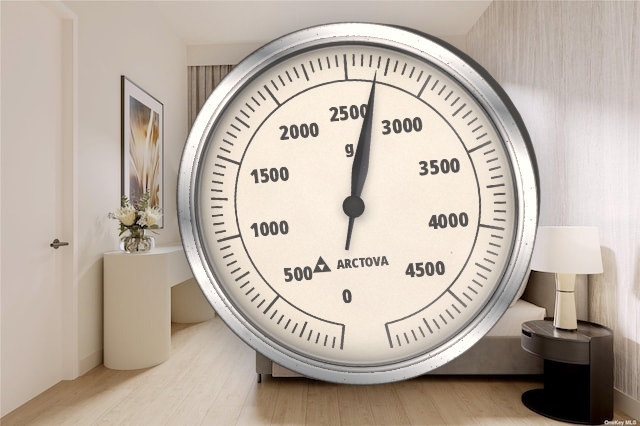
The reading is 2700 g
